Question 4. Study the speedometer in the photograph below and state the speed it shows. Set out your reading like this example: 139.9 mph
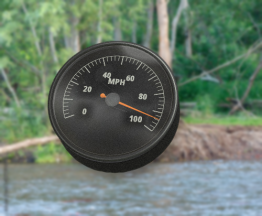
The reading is 94 mph
